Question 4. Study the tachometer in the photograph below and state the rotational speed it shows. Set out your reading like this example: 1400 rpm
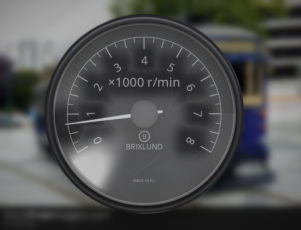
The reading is 750 rpm
